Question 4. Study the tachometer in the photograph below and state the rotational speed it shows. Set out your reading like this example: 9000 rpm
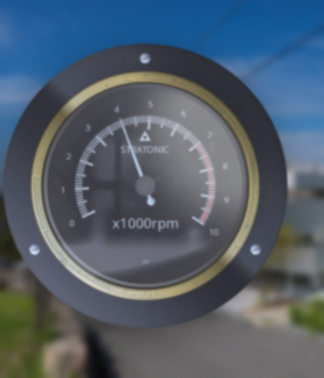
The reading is 4000 rpm
